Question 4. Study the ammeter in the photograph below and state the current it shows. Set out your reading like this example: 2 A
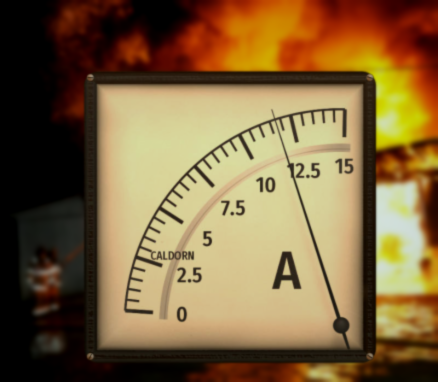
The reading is 11.75 A
